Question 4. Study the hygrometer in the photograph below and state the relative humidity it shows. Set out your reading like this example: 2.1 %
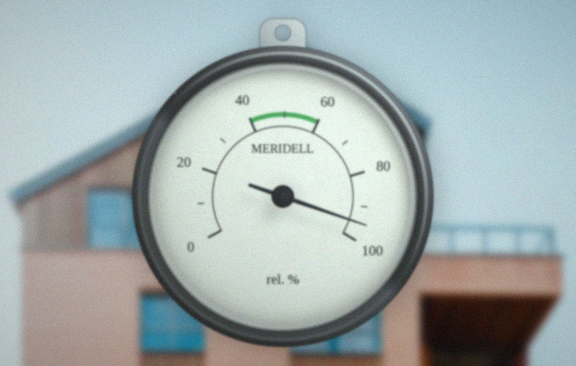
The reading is 95 %
